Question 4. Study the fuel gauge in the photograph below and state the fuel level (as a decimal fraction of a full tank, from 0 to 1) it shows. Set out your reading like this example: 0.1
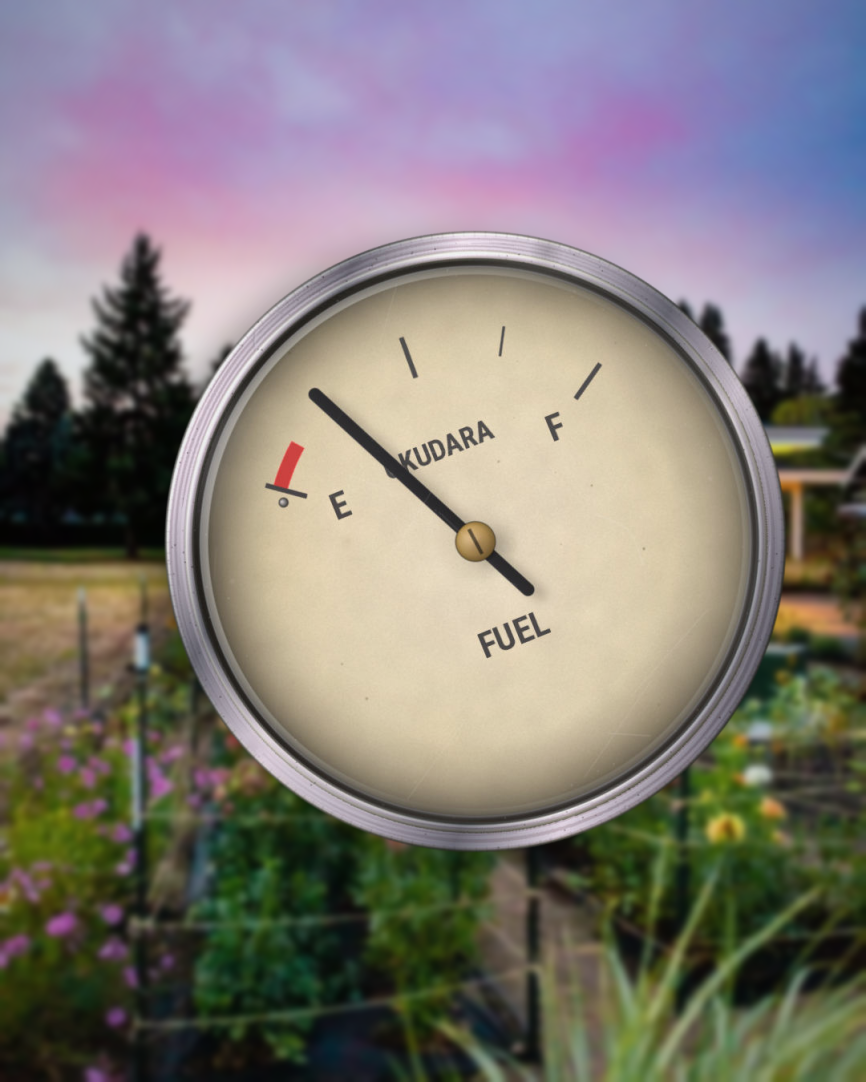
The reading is 0.25
